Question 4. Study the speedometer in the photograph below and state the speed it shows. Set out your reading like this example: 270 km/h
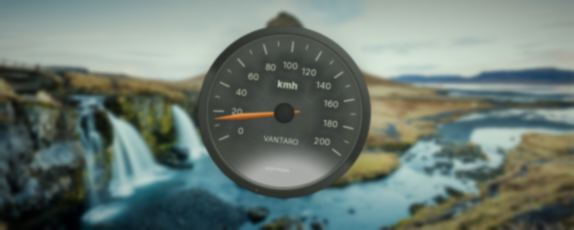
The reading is 15 km/h
